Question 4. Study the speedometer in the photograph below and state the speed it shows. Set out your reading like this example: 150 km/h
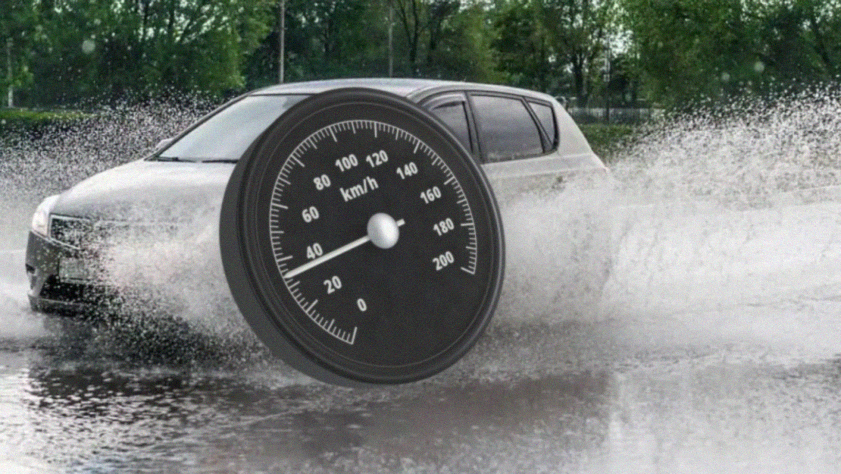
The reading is 34 km/h
